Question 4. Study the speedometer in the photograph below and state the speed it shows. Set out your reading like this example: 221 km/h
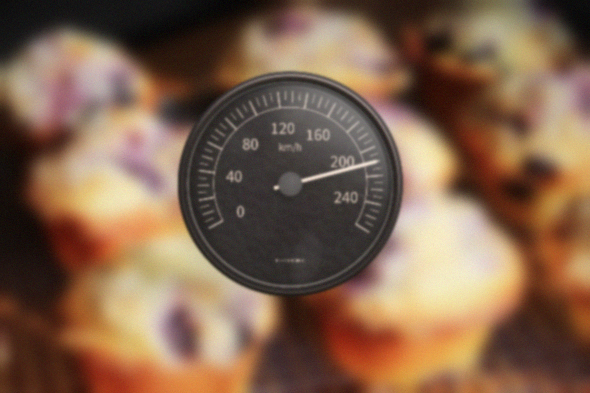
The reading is 210 km/h
